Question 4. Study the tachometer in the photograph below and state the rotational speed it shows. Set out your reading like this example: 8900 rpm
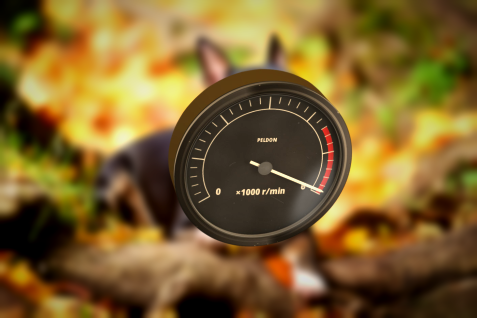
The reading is 5900 rpm
